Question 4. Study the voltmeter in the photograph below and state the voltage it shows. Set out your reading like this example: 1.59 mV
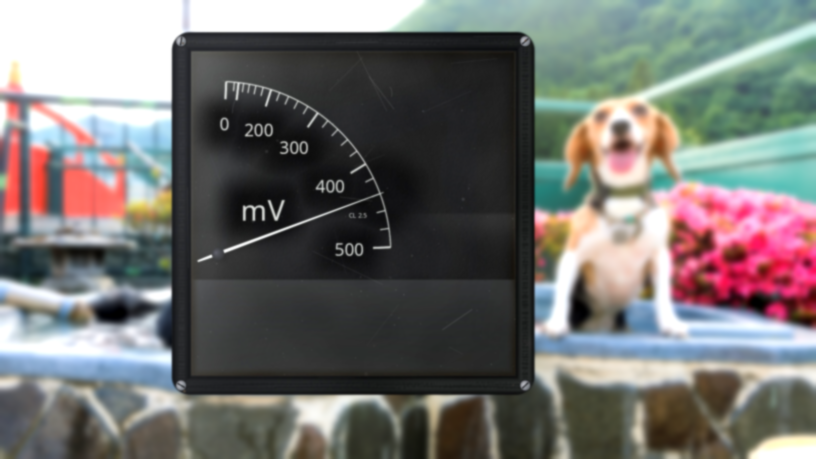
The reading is 440 mV
